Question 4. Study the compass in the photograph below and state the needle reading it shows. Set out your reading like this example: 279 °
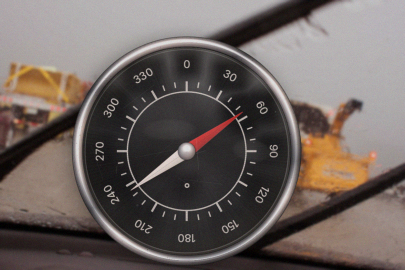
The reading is 55 °
